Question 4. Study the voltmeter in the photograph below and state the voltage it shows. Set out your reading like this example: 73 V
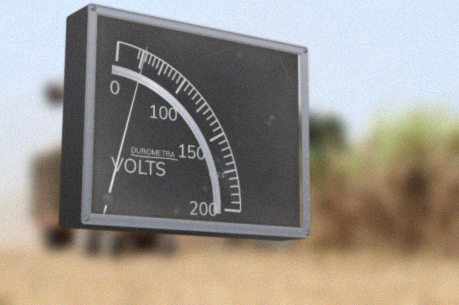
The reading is 50 V
